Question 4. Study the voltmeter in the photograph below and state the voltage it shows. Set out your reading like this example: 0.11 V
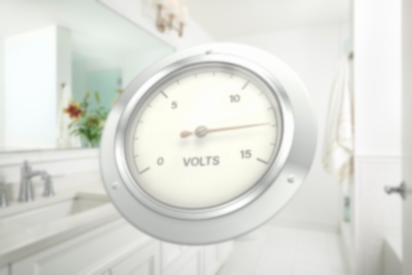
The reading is 13 V
